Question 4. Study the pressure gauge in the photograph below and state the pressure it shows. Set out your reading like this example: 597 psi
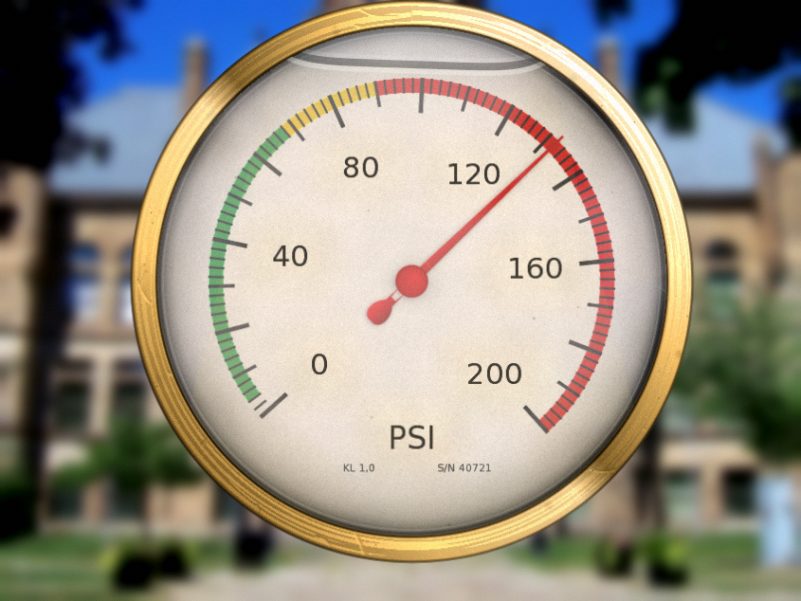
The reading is 132 psi
